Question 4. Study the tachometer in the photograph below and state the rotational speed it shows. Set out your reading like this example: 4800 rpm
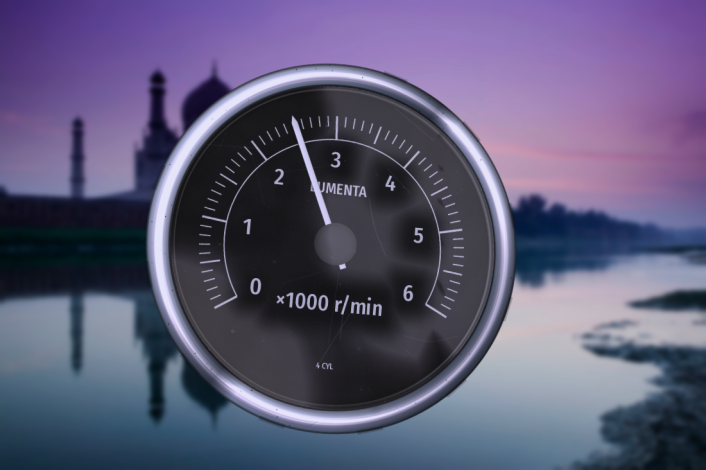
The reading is 2500 rpm
